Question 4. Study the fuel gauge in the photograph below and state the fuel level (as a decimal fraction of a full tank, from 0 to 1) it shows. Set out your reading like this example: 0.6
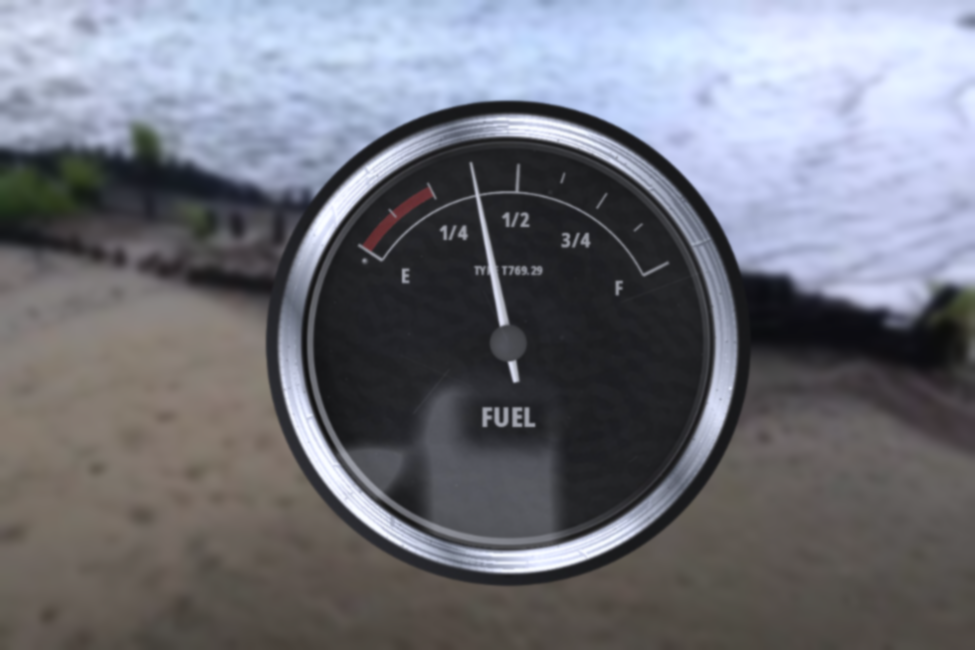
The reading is 0.375
